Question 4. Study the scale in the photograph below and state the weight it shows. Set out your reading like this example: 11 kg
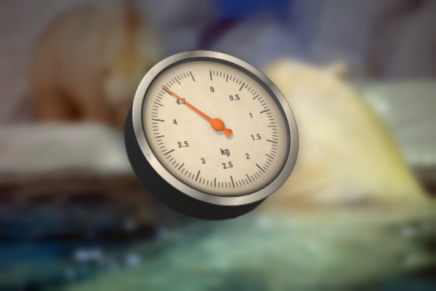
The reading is 4.5 kg
